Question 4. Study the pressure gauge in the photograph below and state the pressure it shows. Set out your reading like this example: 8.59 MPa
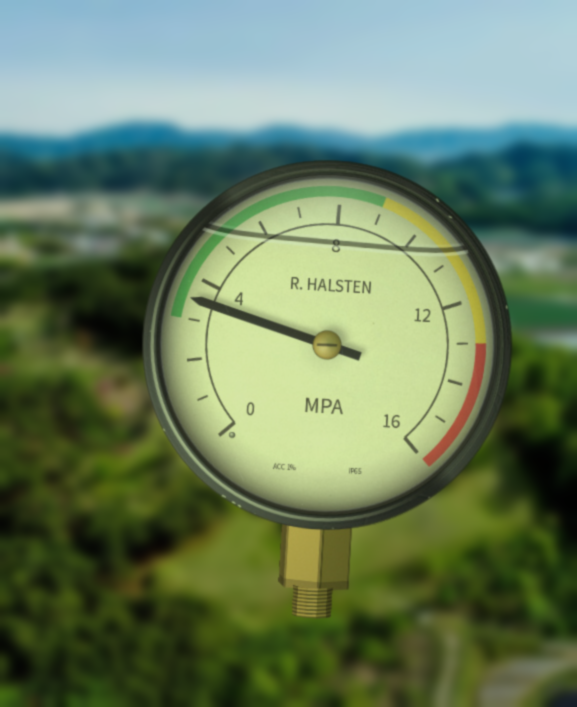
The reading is 3.5 MPa
